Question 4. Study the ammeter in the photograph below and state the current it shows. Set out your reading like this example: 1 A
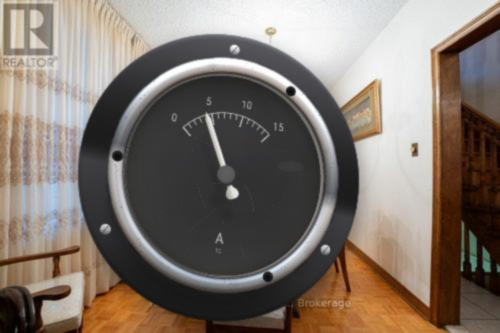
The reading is 4 A
